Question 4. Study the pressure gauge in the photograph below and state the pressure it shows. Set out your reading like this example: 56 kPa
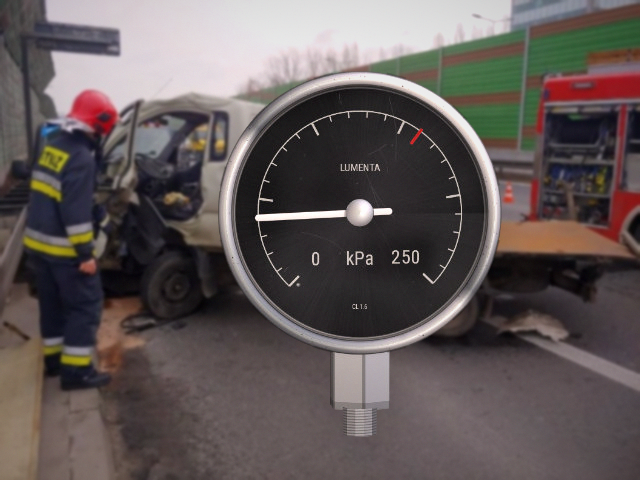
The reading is 40 kPa
